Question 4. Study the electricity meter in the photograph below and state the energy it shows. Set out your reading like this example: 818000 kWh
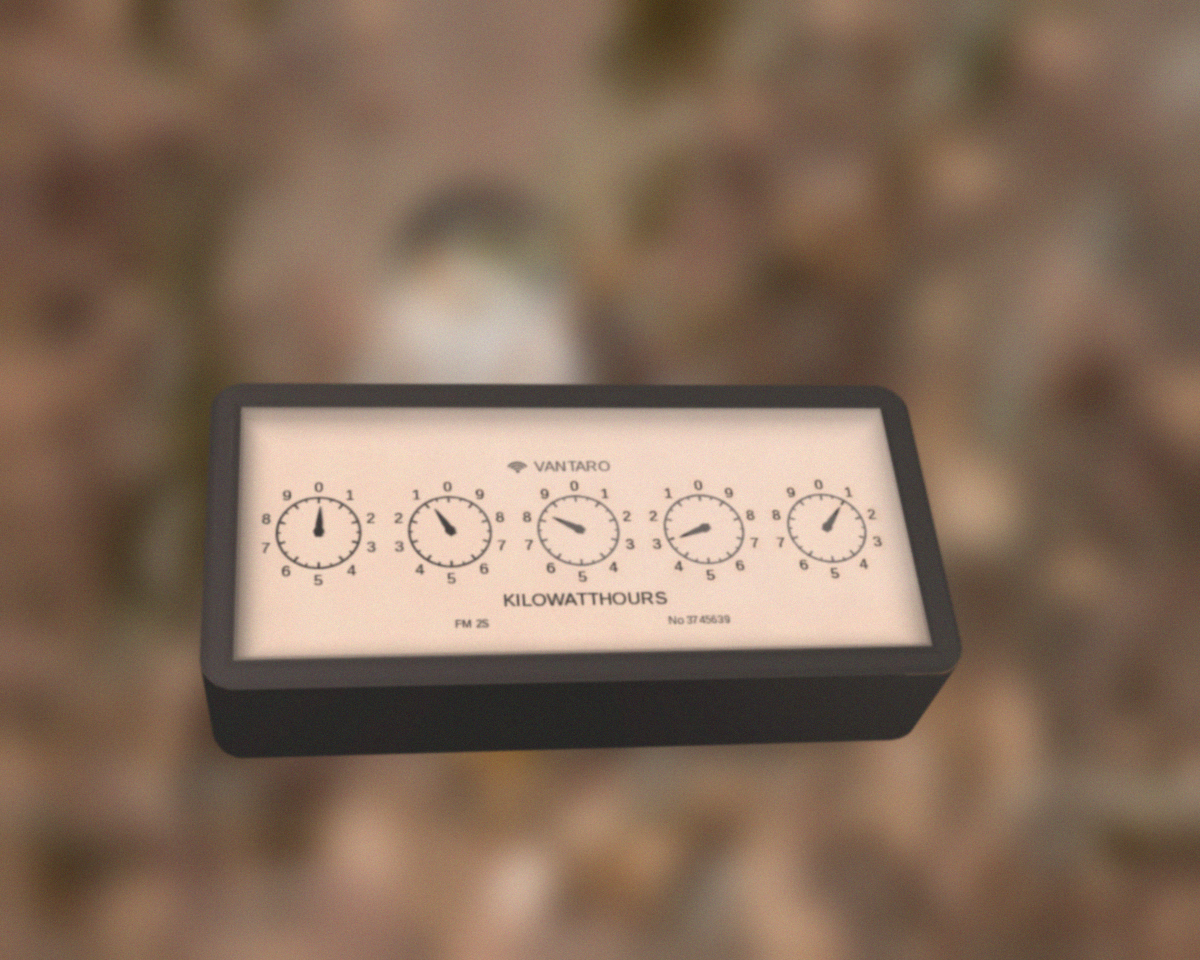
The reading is 831 kWh
